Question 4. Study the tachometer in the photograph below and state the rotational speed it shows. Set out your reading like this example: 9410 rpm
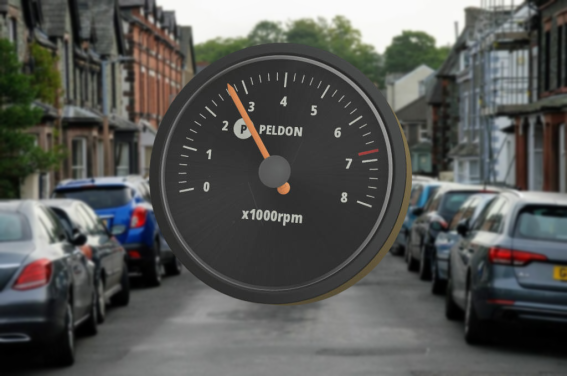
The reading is 2700 rpm
